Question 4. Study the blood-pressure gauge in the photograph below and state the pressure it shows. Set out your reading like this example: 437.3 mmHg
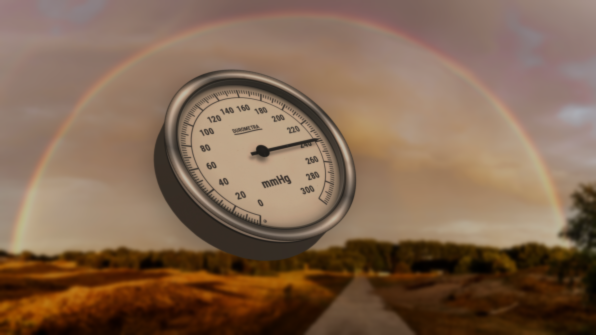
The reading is 240 mmHg
